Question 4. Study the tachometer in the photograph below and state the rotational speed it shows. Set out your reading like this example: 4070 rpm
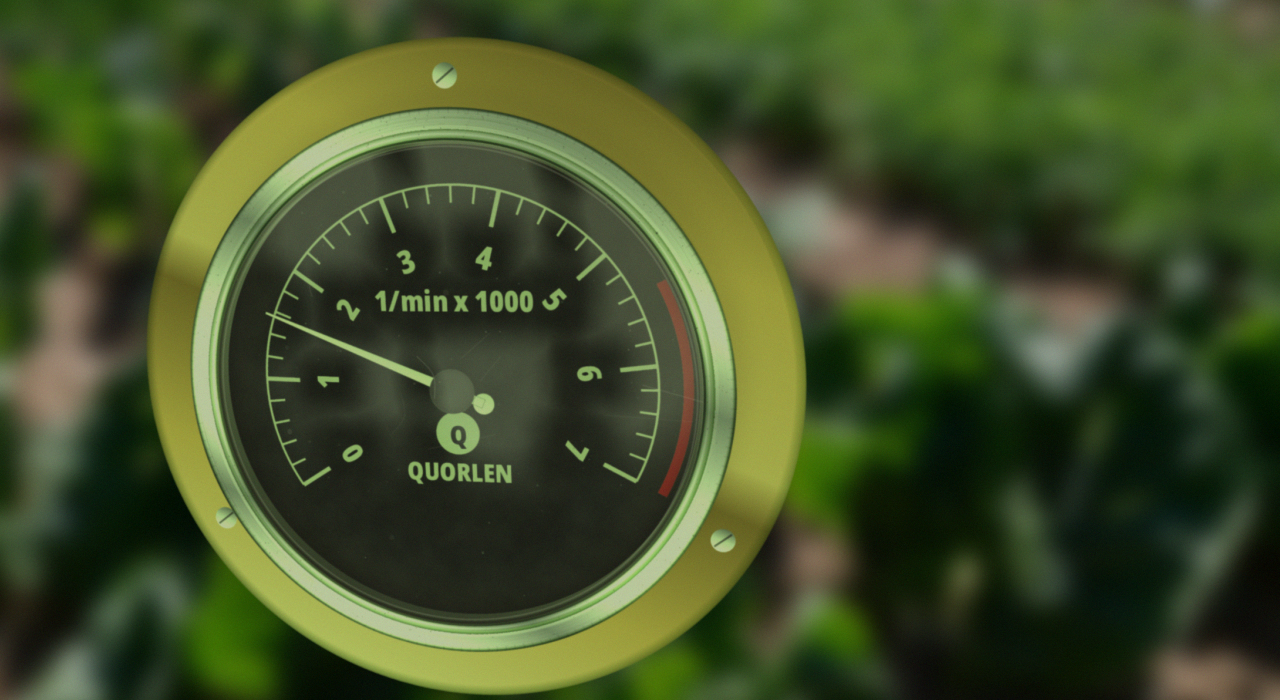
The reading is 1600 rpm
